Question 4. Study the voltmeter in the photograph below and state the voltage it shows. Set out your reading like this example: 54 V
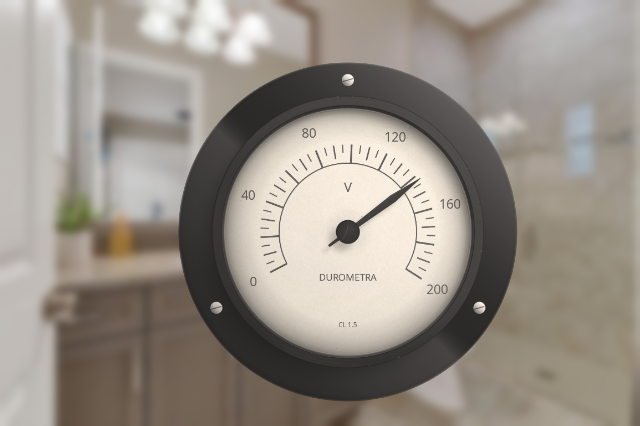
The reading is 142.5 V
